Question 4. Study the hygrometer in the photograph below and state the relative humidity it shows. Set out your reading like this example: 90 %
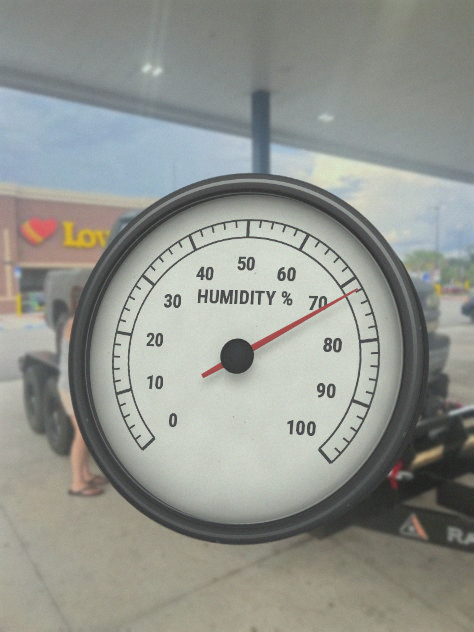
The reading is 72 %
